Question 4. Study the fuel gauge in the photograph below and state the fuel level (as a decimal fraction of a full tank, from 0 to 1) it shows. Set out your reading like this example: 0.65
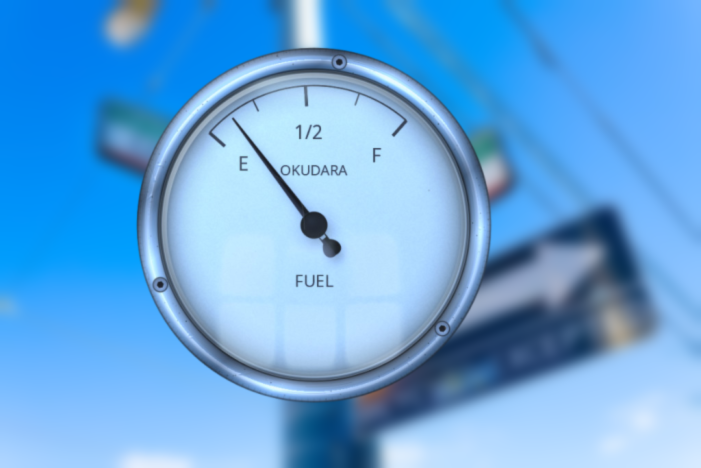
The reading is 0.125
